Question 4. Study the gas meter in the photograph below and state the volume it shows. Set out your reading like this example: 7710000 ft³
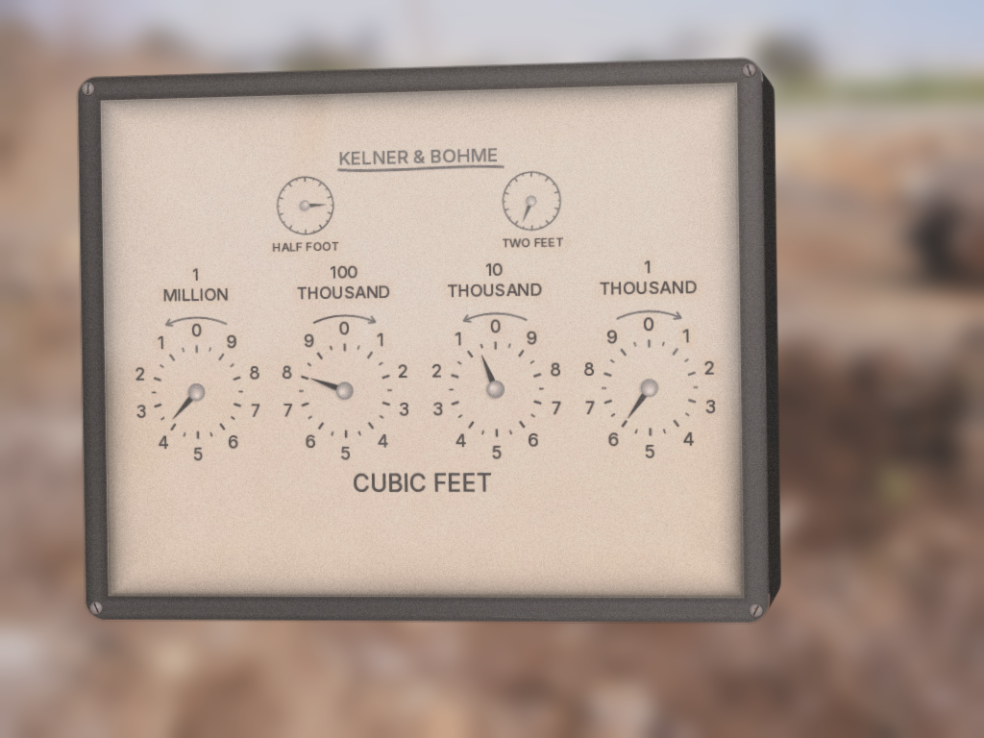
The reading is 380600 ft³
